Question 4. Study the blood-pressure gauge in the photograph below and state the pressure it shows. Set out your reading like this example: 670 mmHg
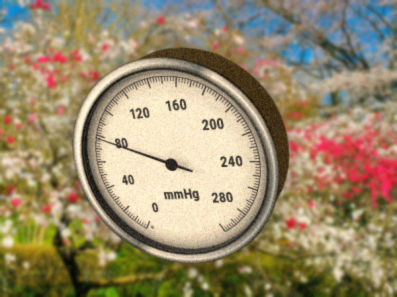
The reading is 80 mmHg
